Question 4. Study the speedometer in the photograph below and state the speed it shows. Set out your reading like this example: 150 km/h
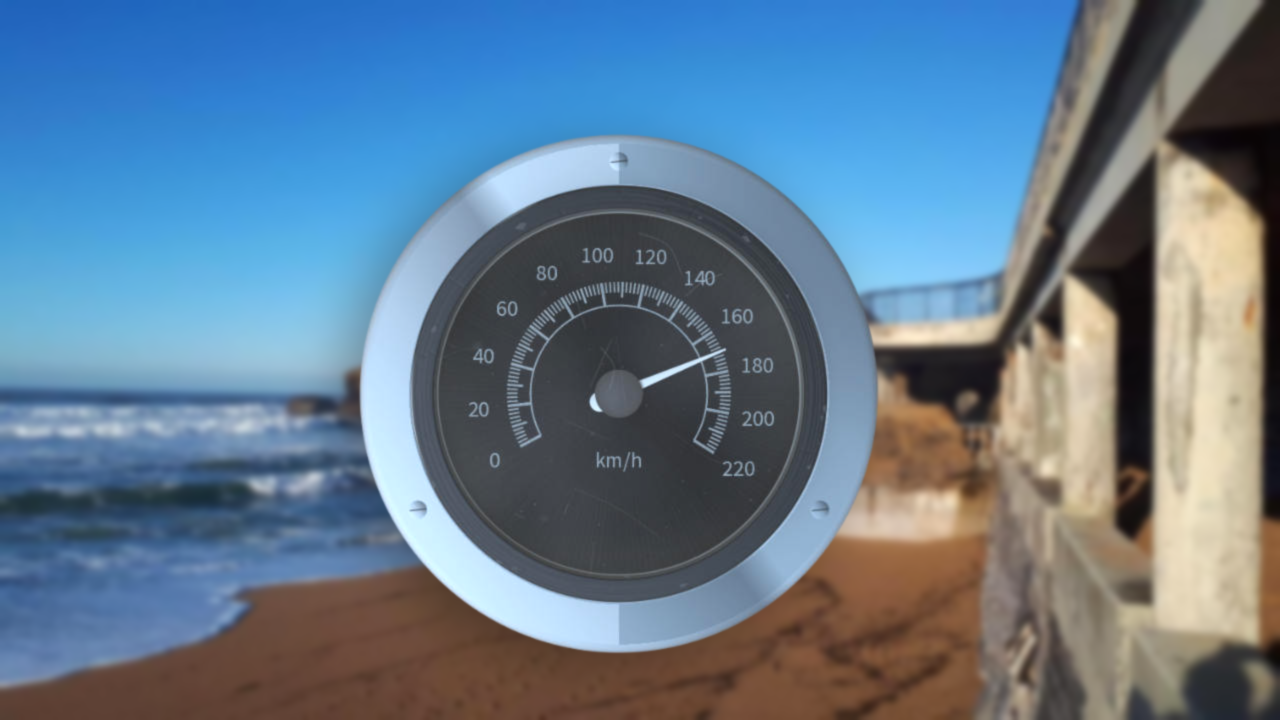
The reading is 170 km/h
